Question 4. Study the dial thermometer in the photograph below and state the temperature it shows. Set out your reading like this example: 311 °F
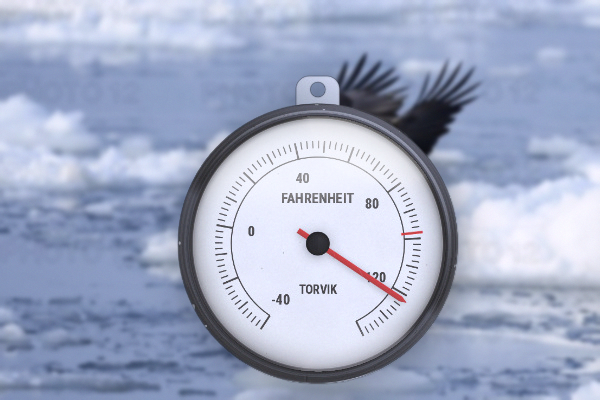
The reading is 122 °F
